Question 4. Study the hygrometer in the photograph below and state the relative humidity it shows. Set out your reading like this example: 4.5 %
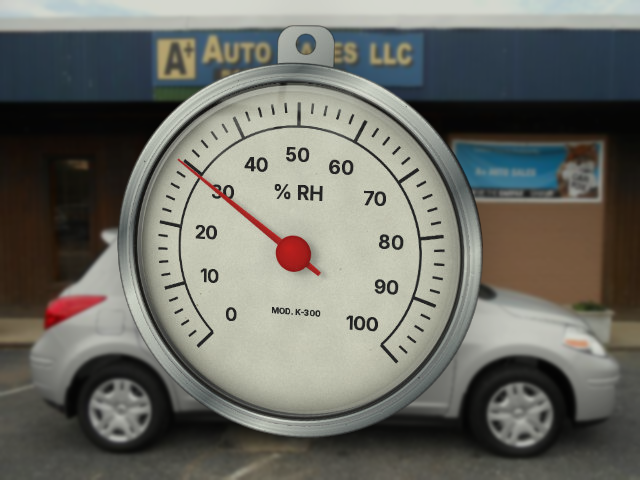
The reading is 30 %
